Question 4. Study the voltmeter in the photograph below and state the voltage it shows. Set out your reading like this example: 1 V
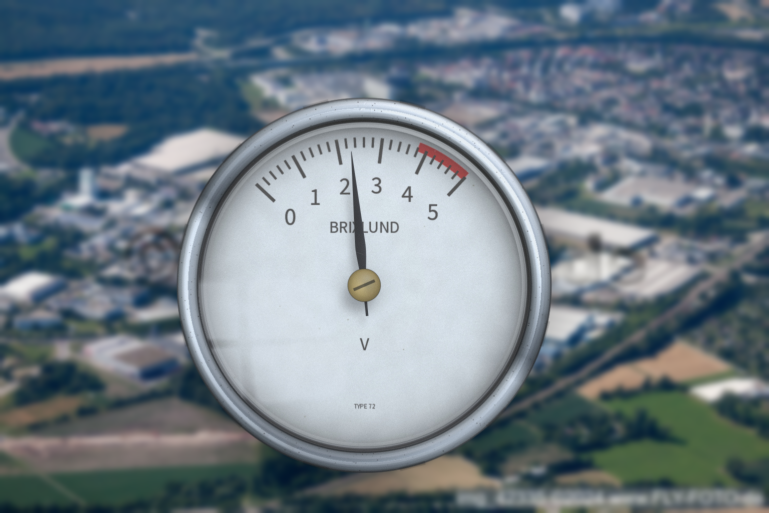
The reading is 2.3 V
